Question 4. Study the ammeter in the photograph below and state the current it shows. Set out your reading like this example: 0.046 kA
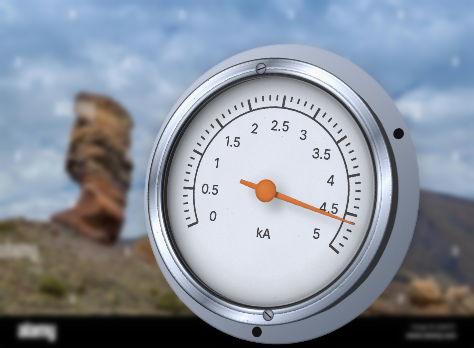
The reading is 4.6 kA
